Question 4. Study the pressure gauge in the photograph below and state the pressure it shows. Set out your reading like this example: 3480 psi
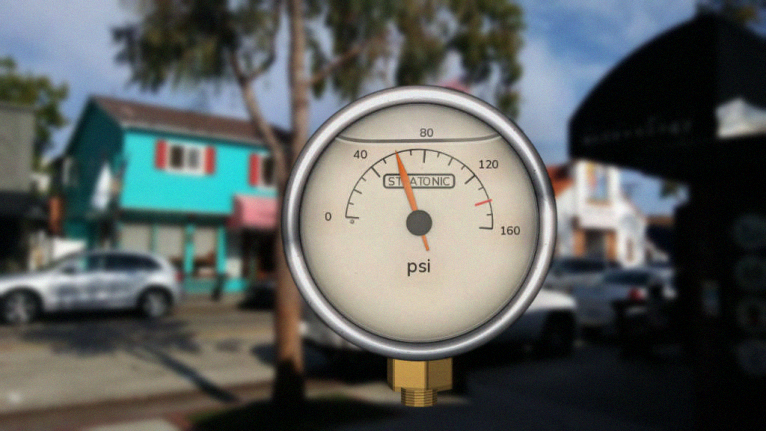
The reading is 60 psi
